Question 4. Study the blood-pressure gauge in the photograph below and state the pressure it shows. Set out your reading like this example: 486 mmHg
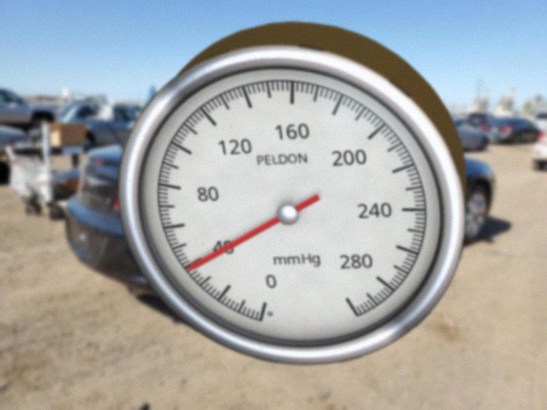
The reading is 40 mmHg
